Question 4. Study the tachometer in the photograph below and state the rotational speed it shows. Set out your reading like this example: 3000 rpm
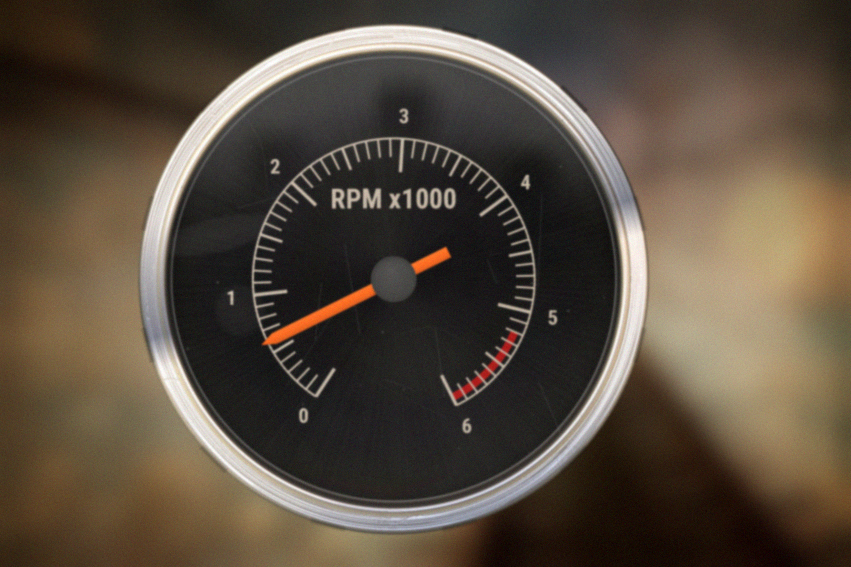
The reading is 600 rpm
